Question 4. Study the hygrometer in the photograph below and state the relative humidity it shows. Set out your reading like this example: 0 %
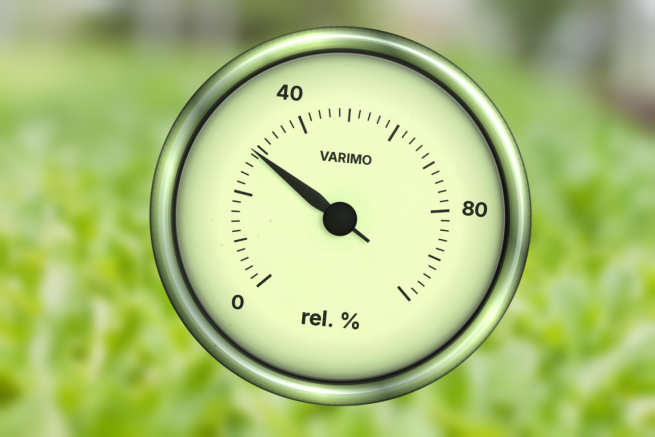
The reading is 29 %
